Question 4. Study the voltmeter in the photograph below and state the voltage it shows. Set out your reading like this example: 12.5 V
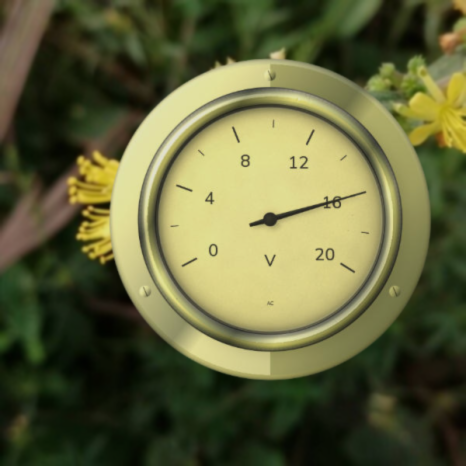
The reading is 16 V
